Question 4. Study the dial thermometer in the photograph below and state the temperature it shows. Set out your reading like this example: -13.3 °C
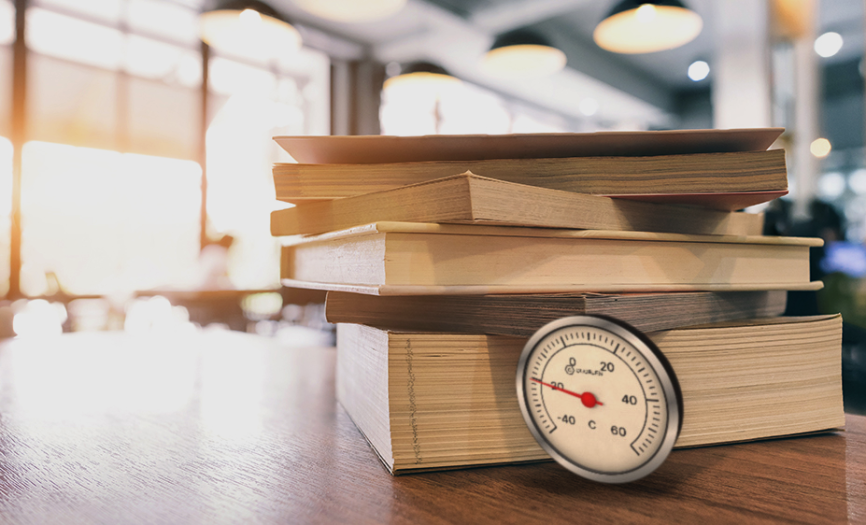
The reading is -20 °C
